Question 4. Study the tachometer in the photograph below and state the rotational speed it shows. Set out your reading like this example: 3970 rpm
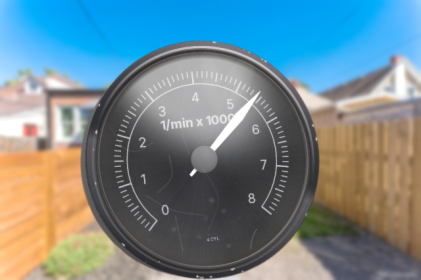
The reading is 5400 rpm
